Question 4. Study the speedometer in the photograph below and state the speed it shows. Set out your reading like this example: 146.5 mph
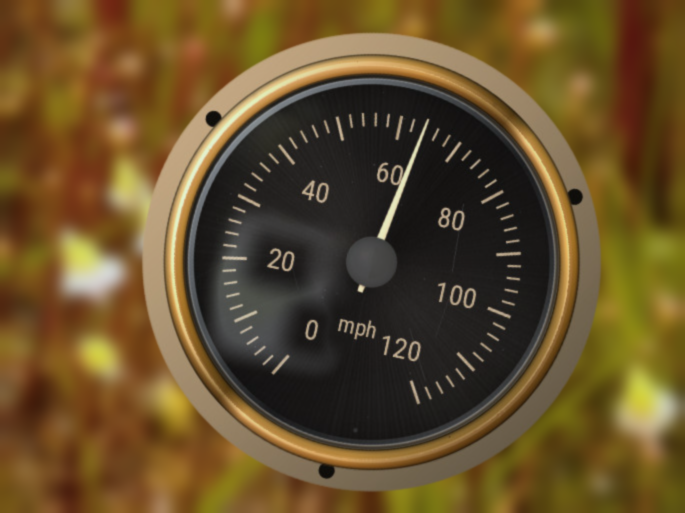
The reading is 64 mph
